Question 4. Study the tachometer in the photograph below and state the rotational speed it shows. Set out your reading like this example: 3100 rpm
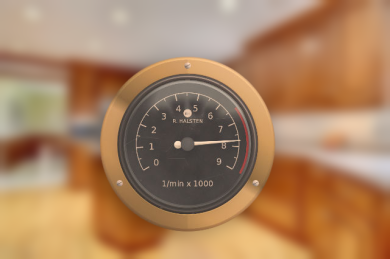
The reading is 7750 rpm
